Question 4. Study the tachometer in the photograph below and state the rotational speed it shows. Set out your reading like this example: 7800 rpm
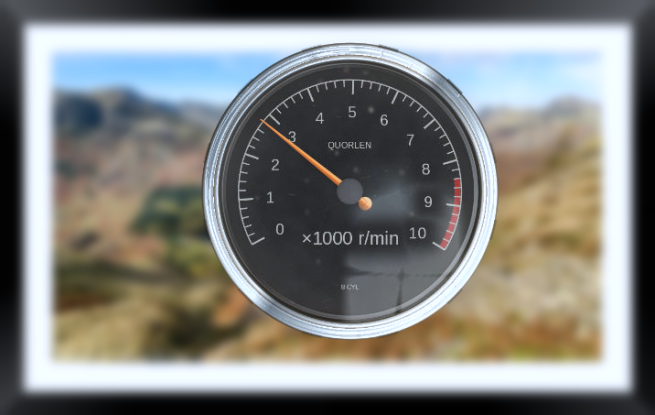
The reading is 2800 rpm
